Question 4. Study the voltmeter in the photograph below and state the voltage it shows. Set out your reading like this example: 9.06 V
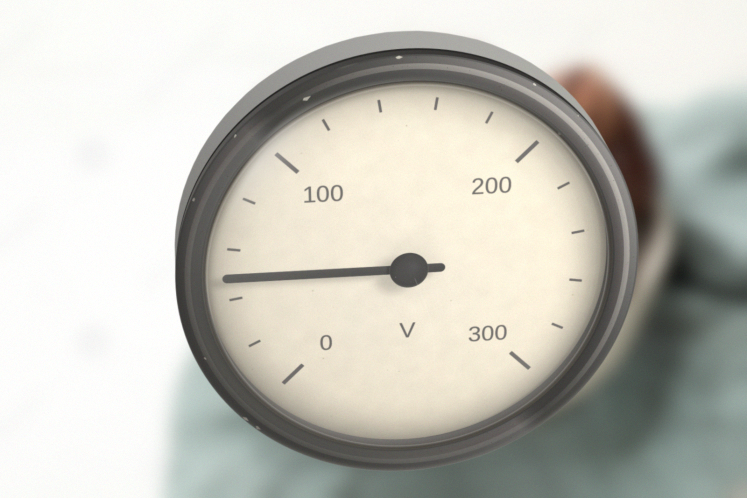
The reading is 50 V
